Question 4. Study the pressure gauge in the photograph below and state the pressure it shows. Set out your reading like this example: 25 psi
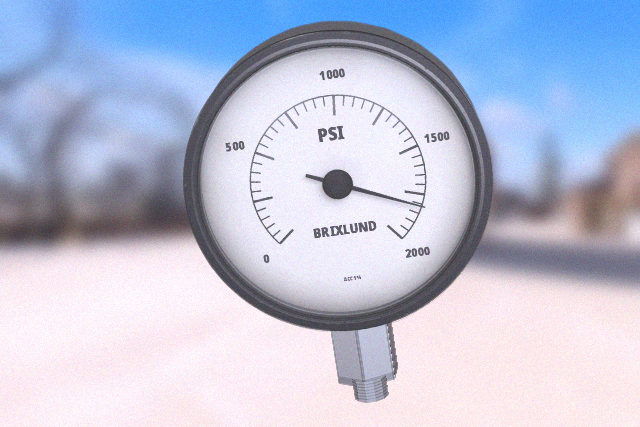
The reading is 1800 psi
